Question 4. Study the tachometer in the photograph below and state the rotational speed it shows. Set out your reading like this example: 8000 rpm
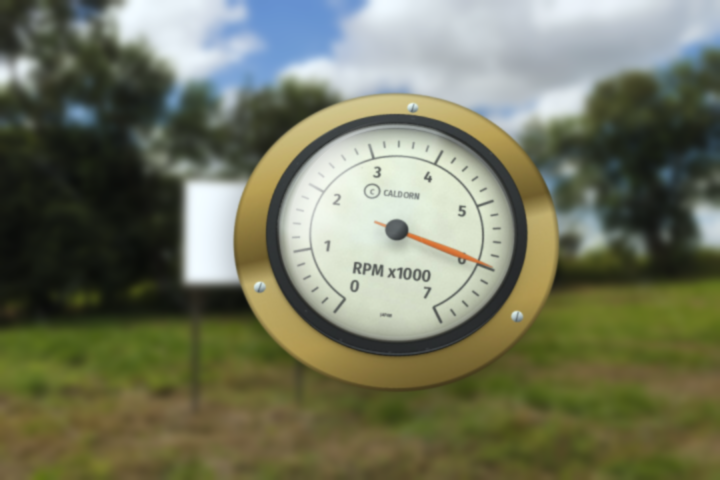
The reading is 6000 rpm
